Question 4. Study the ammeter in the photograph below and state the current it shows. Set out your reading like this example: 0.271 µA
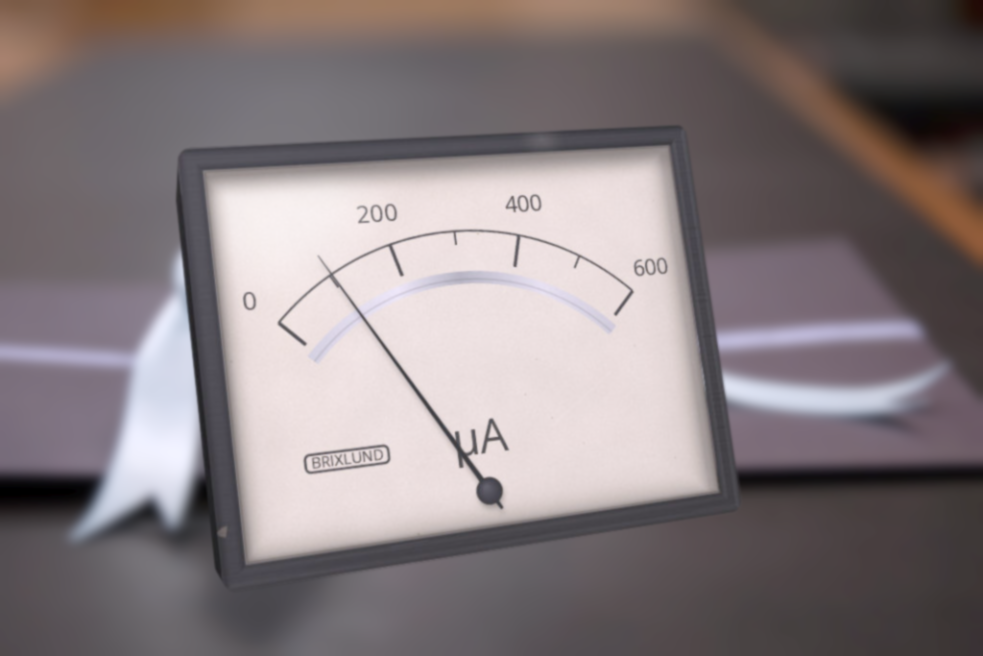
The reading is 100 µA
